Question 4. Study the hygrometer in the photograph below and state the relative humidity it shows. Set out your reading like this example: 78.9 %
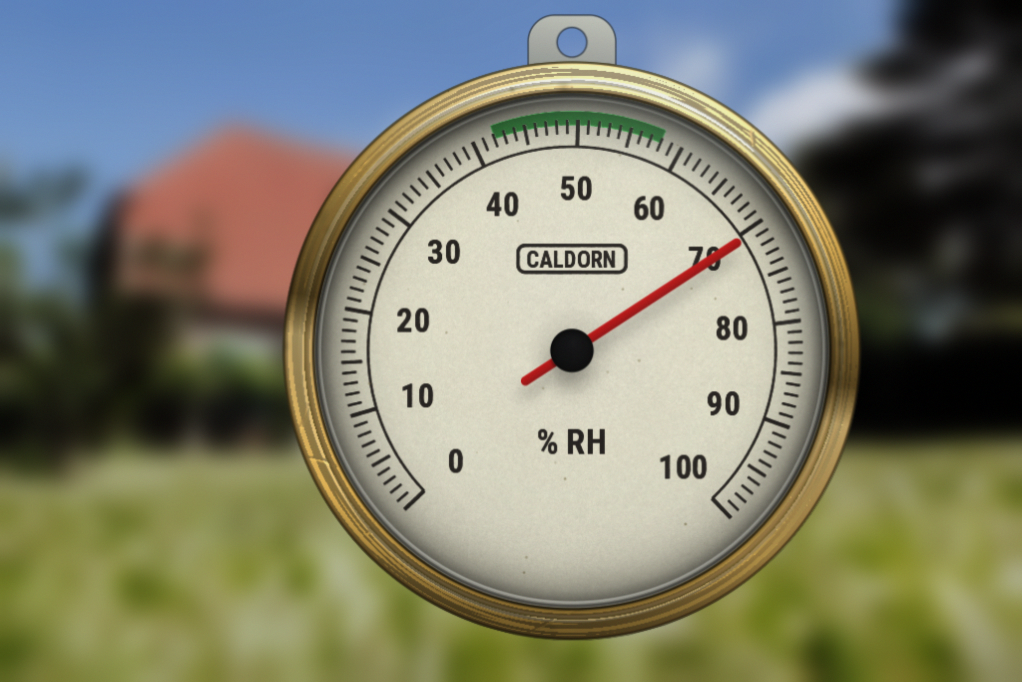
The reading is 70.5 %
